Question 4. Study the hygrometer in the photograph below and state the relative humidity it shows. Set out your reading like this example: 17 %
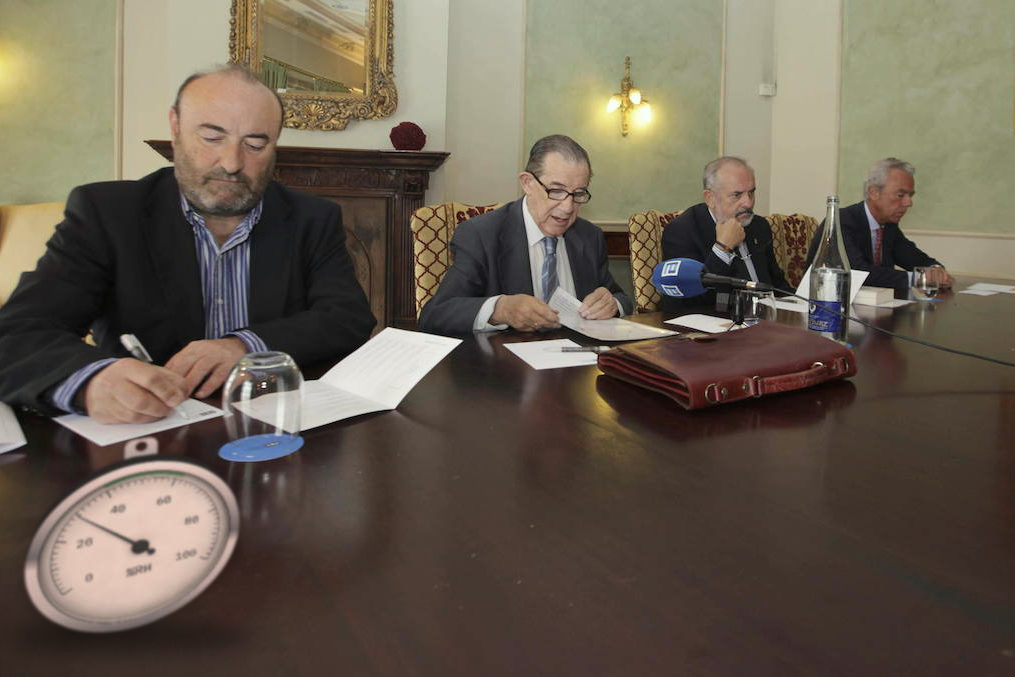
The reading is 30 %
